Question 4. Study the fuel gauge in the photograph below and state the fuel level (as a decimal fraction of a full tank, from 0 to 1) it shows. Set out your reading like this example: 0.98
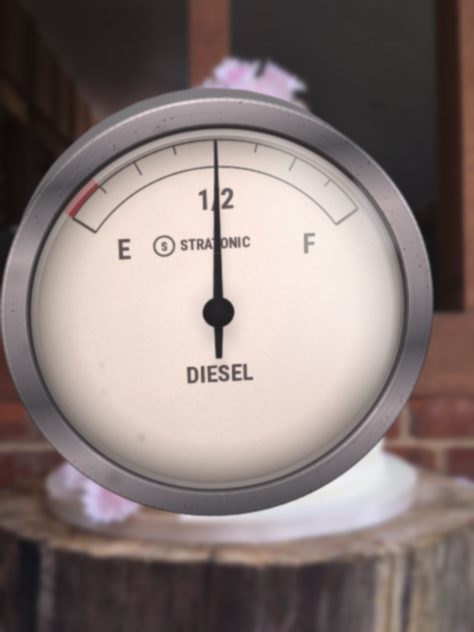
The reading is 0.5
